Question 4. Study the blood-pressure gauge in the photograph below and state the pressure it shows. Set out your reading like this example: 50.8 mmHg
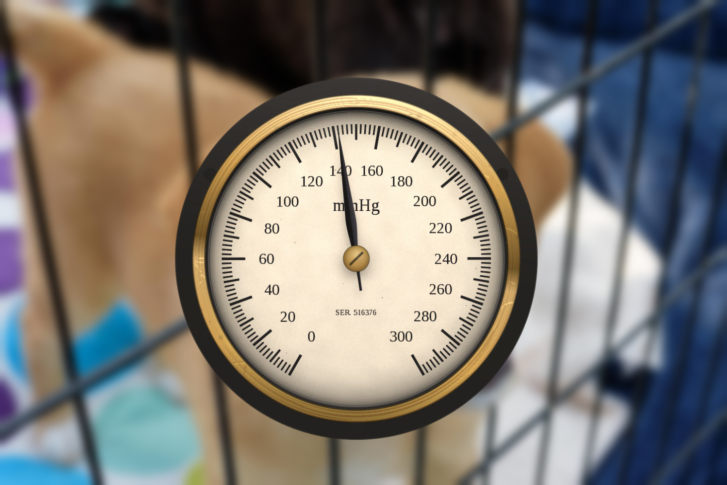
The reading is 142 mmHg
